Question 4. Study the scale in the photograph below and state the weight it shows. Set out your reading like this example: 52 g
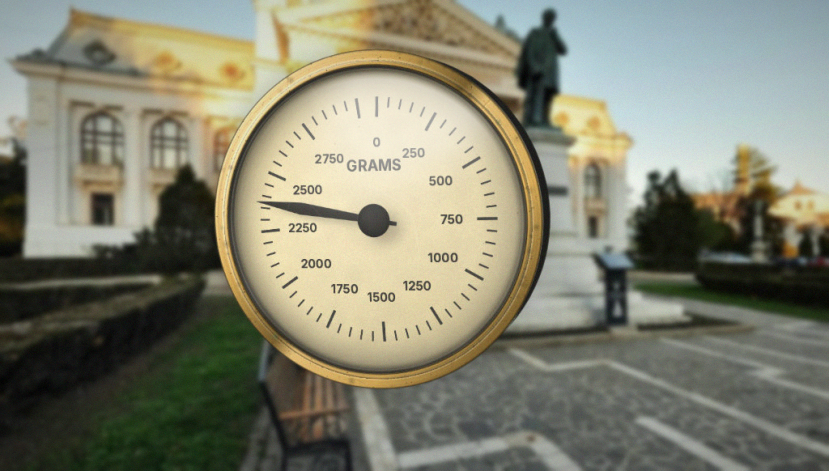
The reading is 2375 g
